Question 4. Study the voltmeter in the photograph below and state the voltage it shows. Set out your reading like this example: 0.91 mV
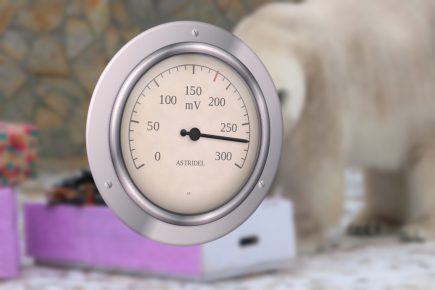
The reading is 270 mV
